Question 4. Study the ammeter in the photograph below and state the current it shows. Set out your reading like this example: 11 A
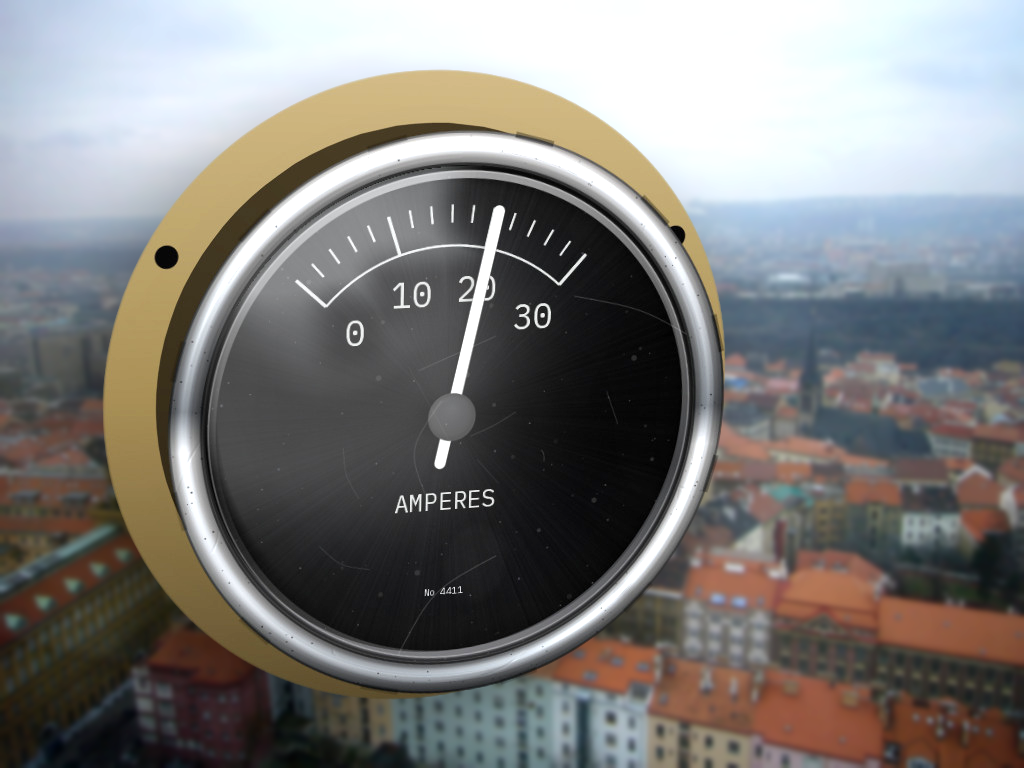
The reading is 20 A
